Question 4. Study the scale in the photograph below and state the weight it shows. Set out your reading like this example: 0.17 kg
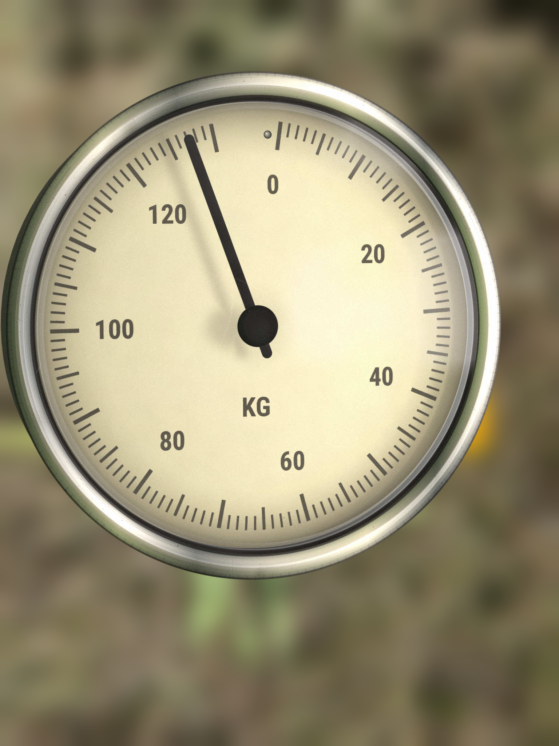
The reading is 127 kg
